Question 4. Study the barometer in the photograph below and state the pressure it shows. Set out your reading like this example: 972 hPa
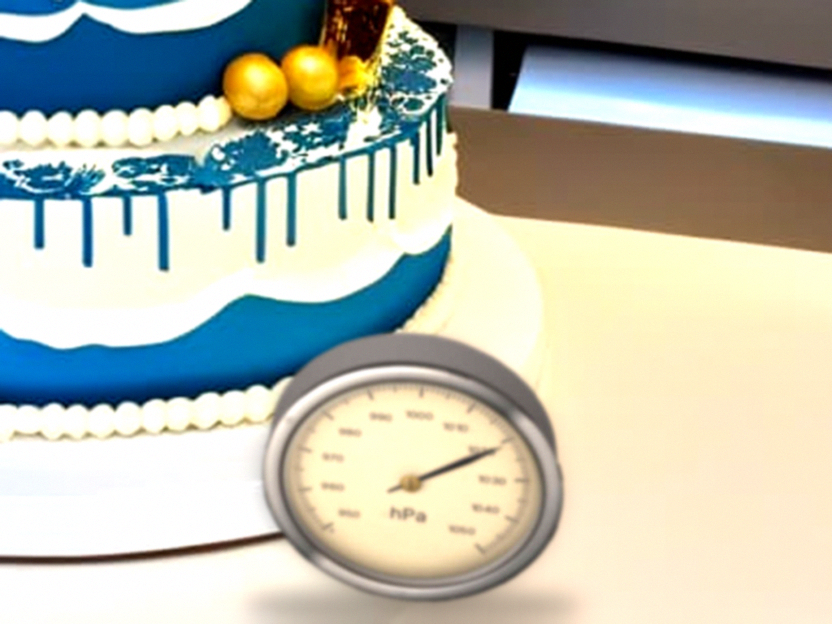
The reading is 1020 hPa
